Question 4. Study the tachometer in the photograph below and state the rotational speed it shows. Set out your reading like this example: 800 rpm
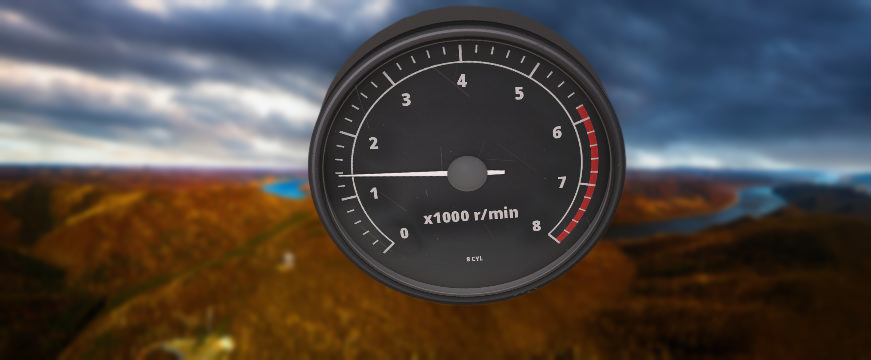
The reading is 1400 rpm
